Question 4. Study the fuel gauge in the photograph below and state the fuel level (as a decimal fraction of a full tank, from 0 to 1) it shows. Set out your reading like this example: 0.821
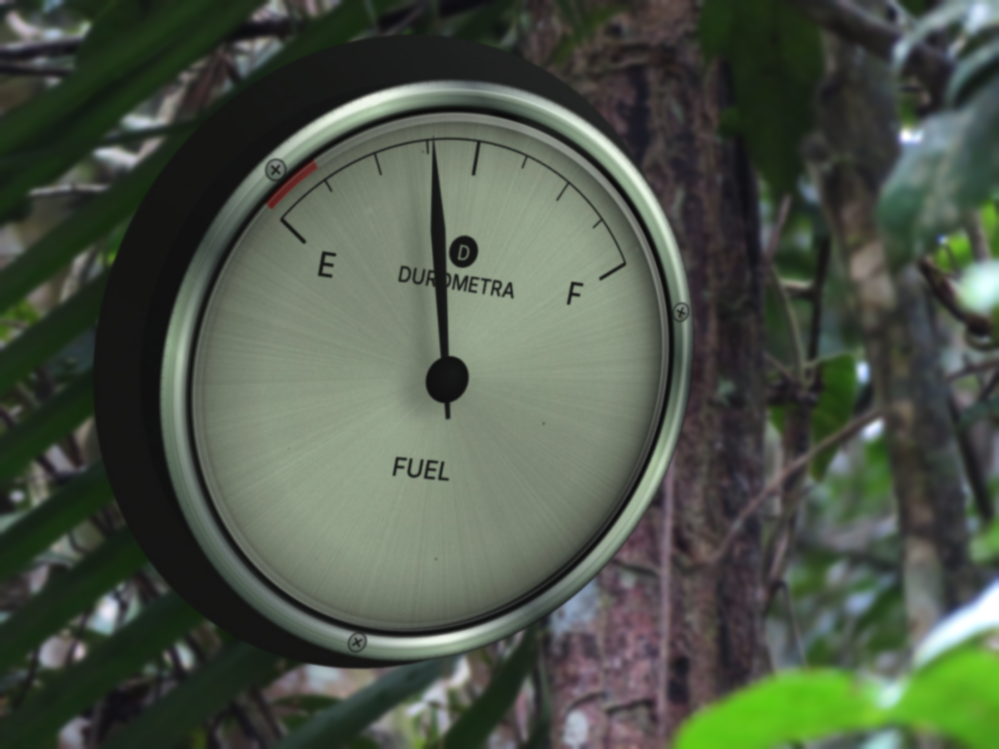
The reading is 0.375
